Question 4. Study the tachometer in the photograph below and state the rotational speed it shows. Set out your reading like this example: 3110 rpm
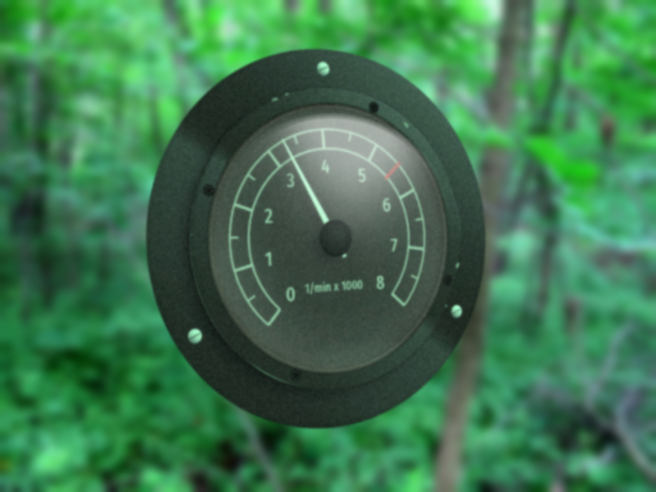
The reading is 3250 rpm
